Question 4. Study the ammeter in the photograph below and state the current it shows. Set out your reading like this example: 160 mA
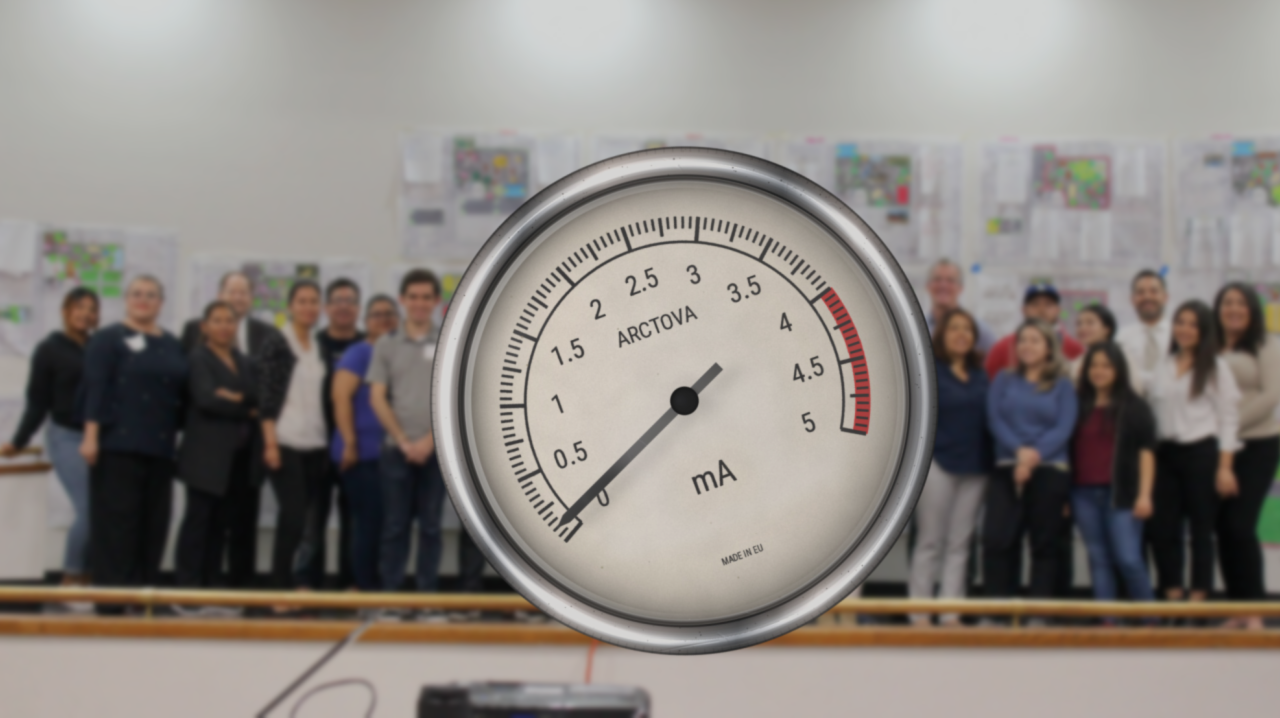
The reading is 0.1 mA
